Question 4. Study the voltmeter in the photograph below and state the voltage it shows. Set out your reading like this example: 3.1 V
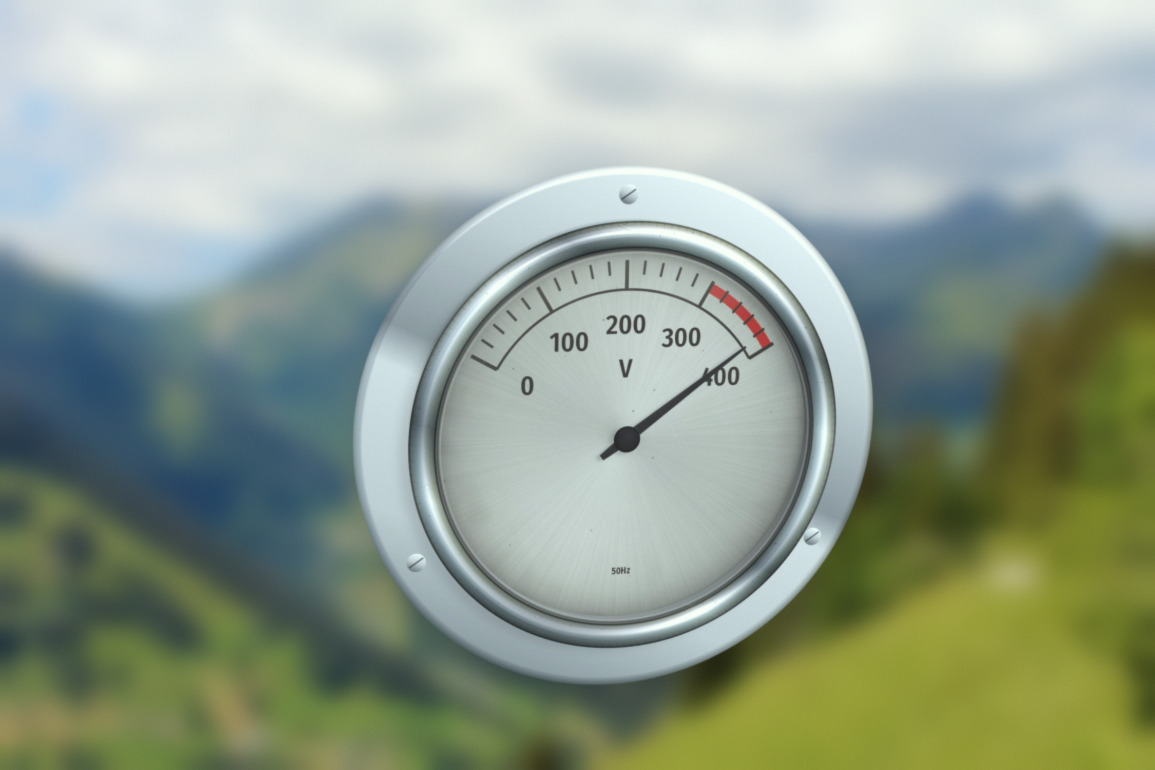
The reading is 380 V
